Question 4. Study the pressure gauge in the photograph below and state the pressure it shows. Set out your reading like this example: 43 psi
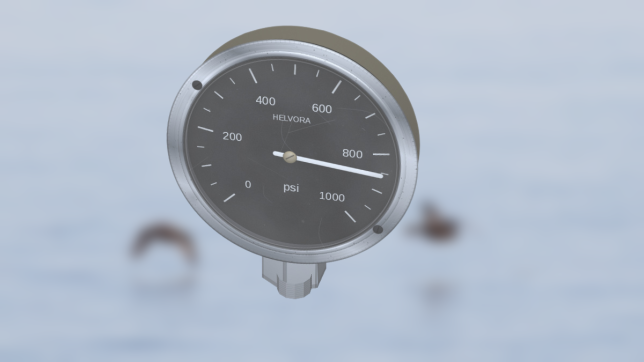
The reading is 850 psi
